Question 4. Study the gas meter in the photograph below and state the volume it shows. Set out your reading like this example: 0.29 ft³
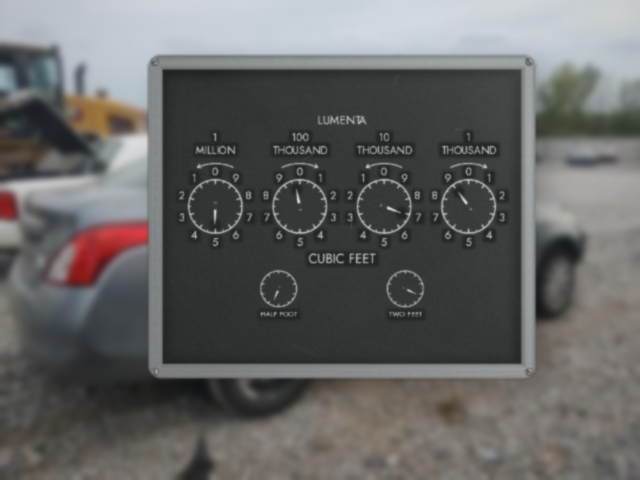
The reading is 496900 ft³
